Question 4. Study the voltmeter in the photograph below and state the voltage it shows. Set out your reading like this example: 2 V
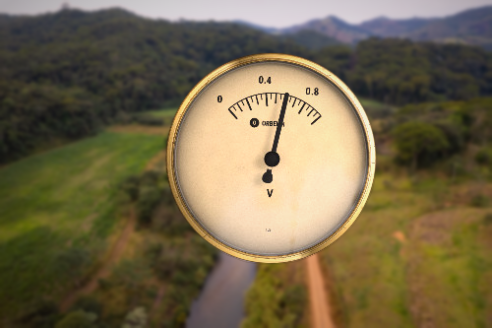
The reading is 0.6 V
